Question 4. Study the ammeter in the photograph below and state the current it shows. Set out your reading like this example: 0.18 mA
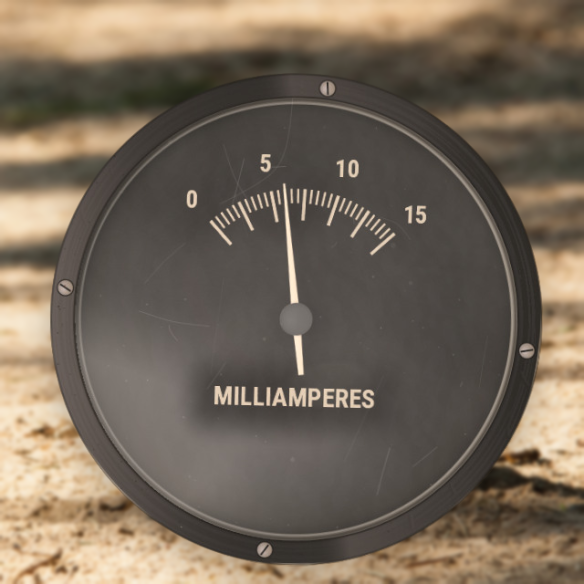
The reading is 6 mA
